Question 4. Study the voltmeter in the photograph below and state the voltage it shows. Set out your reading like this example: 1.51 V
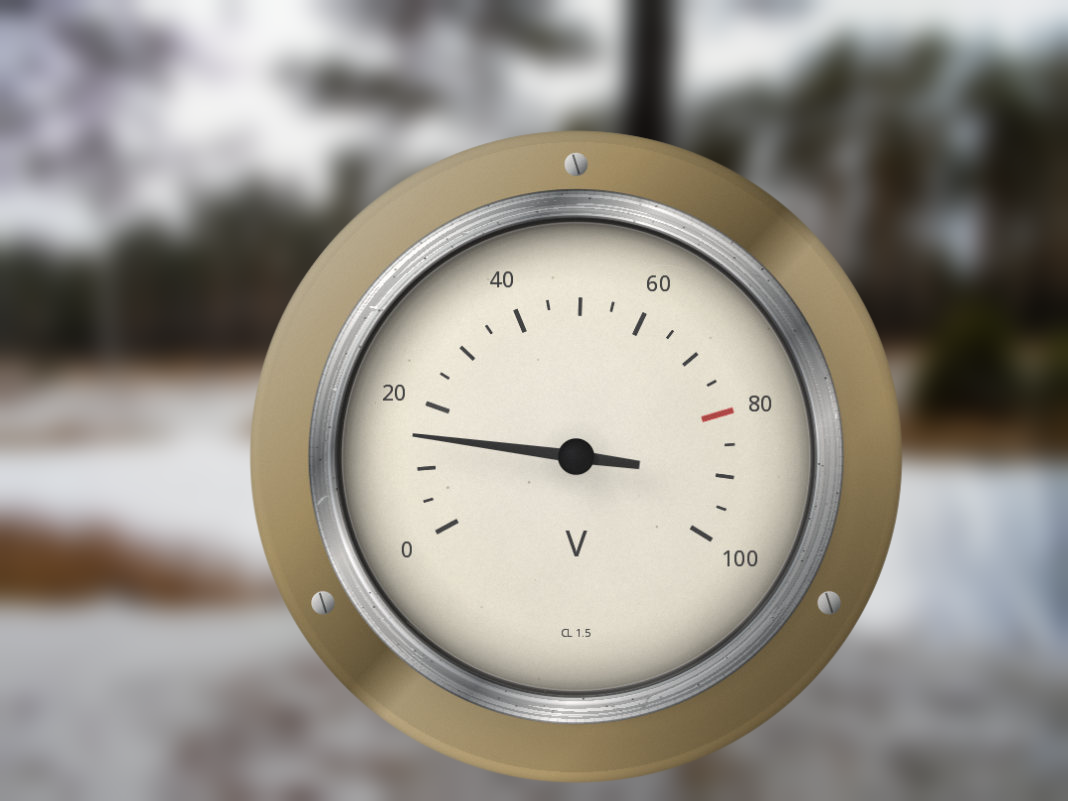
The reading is 15 V
